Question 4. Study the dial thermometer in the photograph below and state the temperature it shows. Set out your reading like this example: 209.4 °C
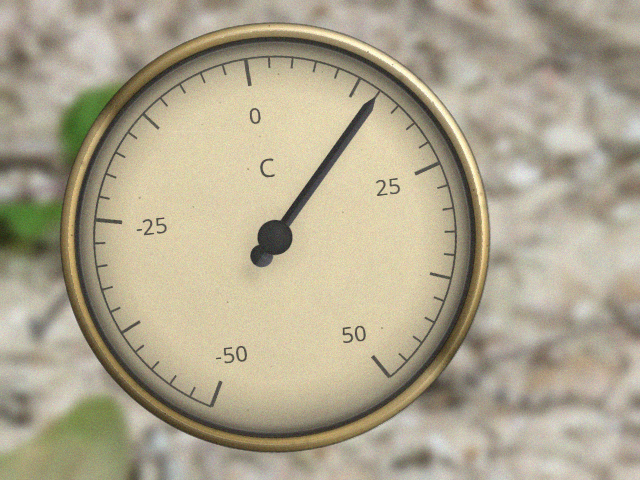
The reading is 15 °C
